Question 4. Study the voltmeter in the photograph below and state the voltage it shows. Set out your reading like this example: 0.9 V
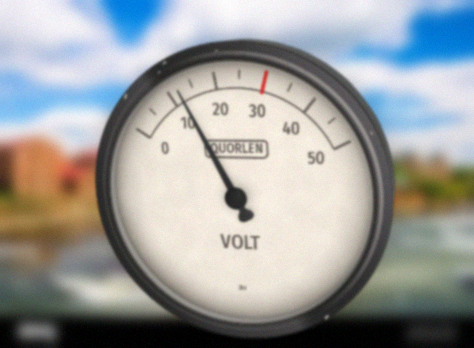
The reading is 12.5 V
